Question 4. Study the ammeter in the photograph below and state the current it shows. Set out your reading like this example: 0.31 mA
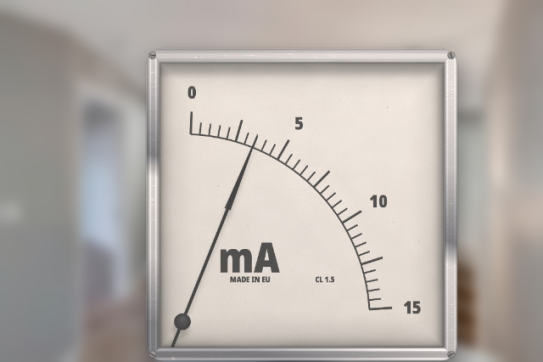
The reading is 3.5 mA
